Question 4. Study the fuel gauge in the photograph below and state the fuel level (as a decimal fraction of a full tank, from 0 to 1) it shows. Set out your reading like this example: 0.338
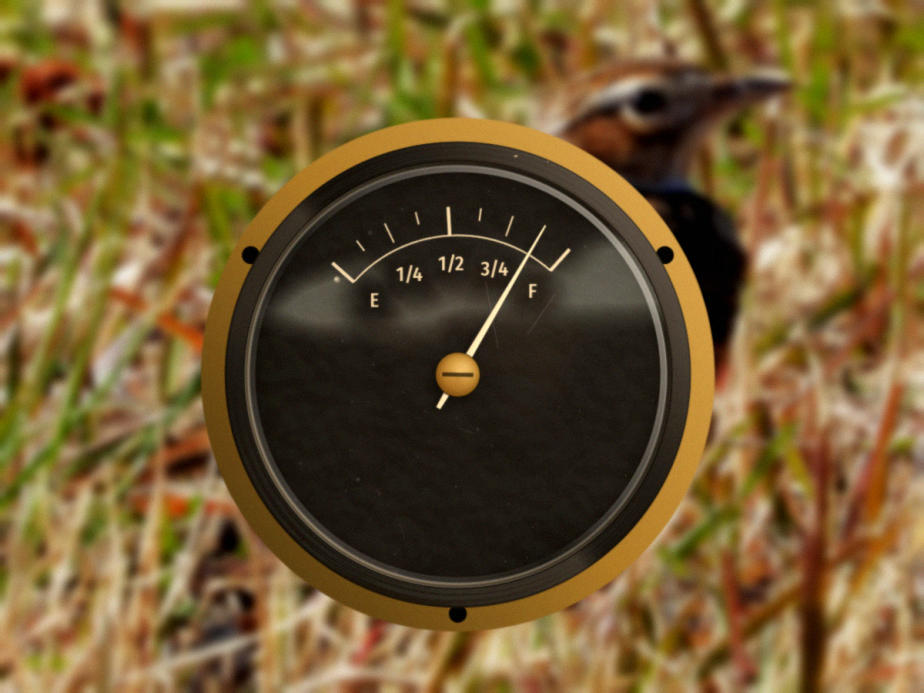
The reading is 0.875
